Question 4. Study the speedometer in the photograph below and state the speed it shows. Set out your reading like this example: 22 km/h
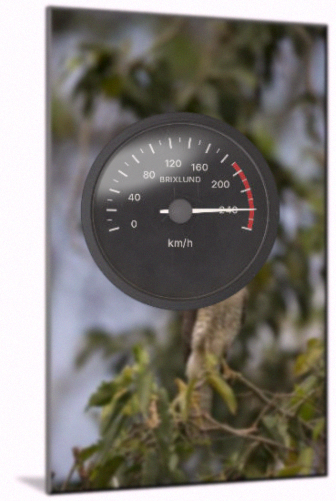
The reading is 240 km/h
